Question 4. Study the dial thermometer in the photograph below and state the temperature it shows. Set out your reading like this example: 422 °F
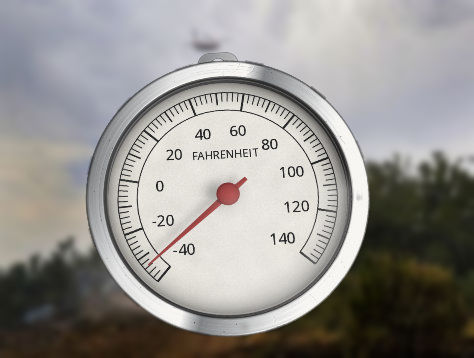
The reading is -34 °F
